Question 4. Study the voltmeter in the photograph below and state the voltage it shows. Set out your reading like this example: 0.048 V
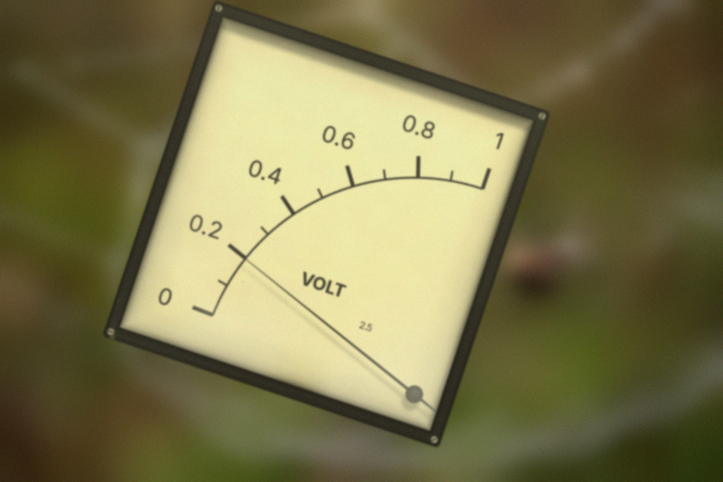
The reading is 0.2 V
